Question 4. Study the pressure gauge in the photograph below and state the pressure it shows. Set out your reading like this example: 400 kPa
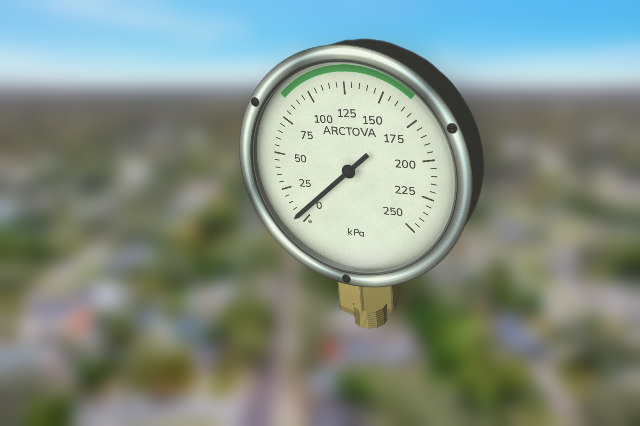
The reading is 5 kPa
